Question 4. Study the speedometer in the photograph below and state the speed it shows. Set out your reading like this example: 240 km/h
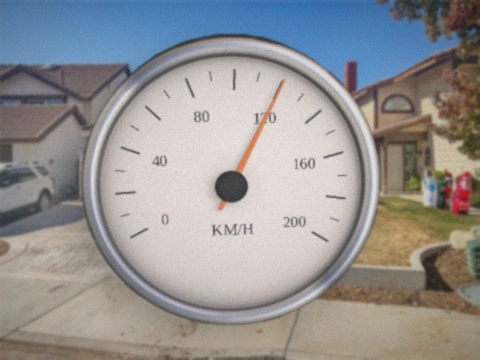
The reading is 120 km/h
